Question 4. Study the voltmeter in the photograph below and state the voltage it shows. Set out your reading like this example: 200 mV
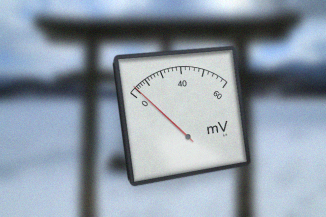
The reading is 10 mV
